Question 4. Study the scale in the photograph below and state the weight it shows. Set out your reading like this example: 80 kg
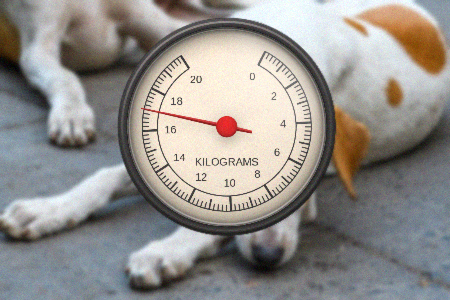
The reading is 17 kg
